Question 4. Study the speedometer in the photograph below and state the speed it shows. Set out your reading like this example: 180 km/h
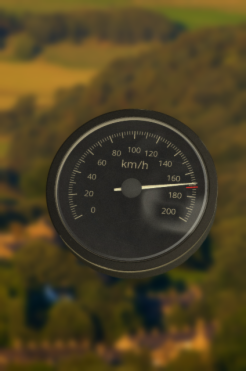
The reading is 170 km/h
